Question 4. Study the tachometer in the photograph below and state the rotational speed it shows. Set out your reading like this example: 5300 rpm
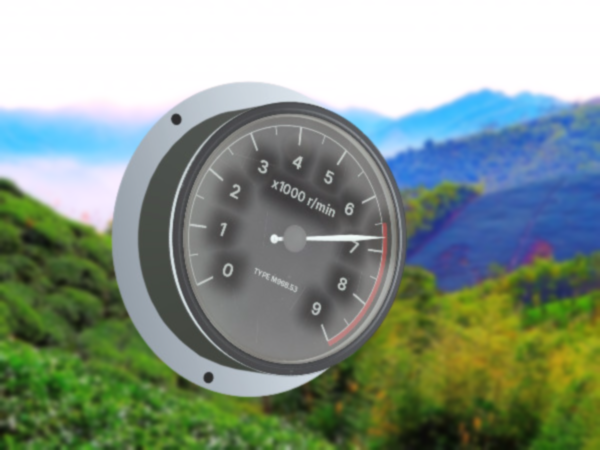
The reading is 6750 rpm
